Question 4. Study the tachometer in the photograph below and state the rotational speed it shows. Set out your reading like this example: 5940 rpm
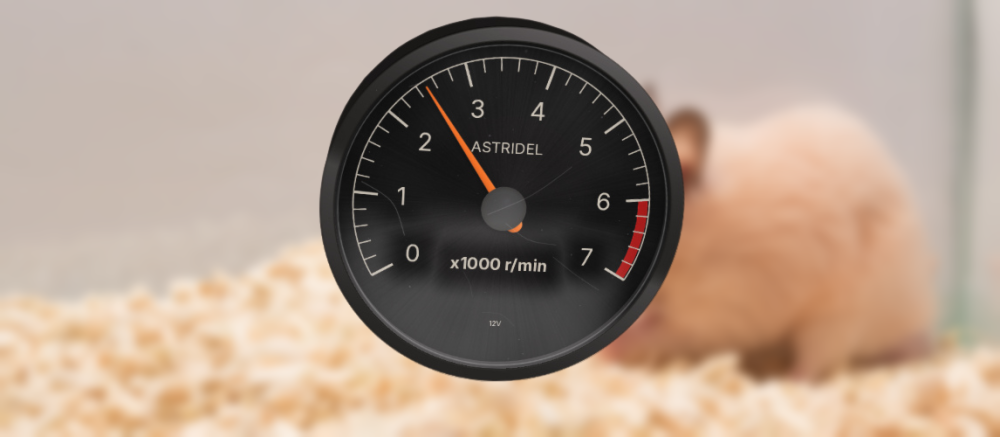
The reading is 2500 rpm
